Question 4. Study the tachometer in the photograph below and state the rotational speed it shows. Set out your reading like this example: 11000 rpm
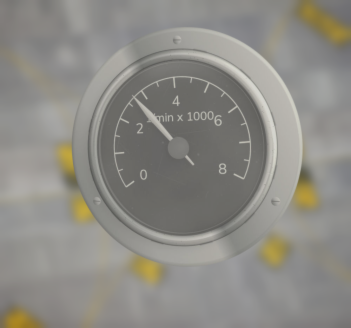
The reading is 2750 rpm
